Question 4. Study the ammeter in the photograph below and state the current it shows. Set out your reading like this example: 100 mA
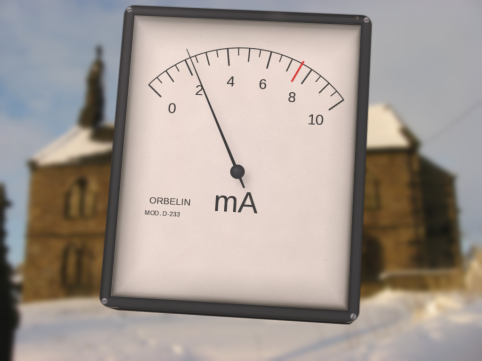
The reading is 2.25 mA
